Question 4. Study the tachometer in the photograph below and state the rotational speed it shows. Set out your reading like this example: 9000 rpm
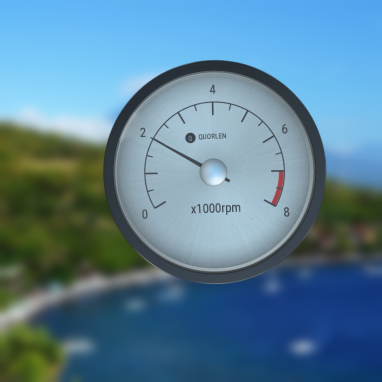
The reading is 2000 rpm
